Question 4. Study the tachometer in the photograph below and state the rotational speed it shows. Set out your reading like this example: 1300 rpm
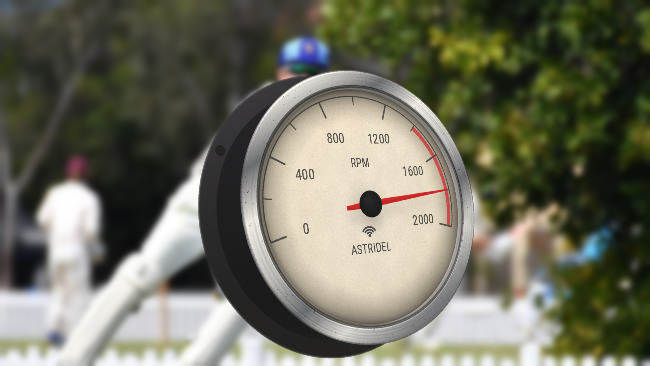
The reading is 1800 rpm
